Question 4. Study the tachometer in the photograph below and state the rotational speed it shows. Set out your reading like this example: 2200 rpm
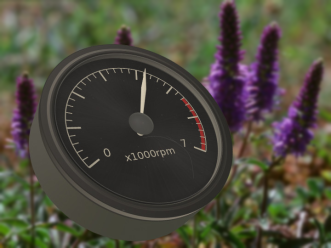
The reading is 4200 rpm
